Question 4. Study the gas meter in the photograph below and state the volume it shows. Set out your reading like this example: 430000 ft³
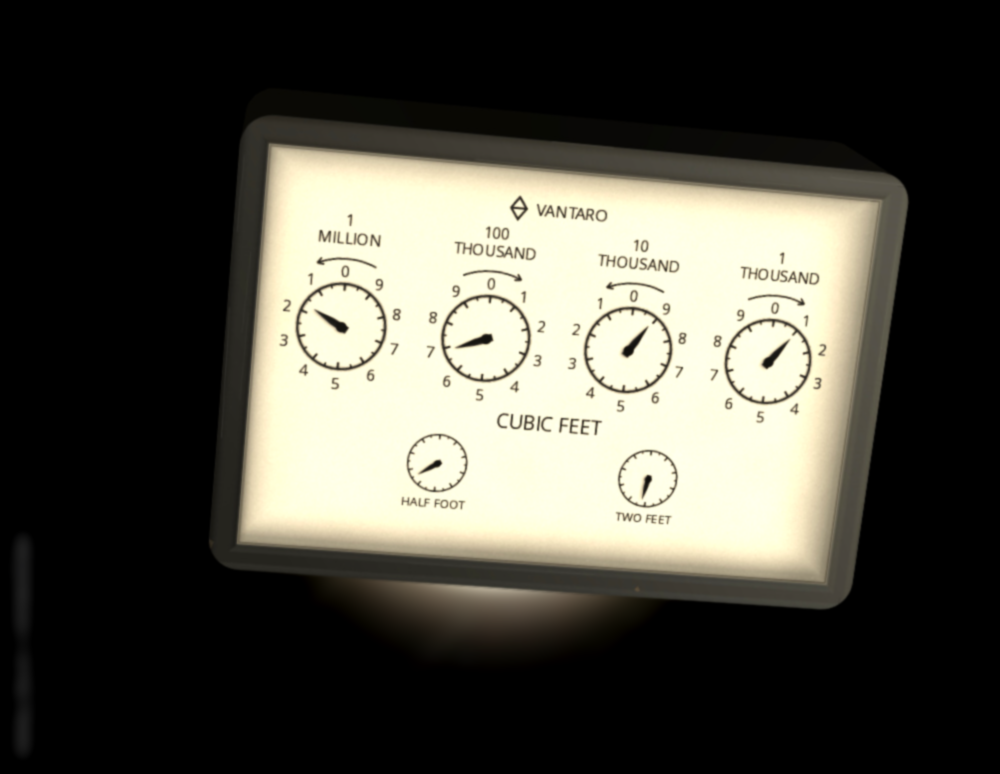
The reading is 169100 ft³
